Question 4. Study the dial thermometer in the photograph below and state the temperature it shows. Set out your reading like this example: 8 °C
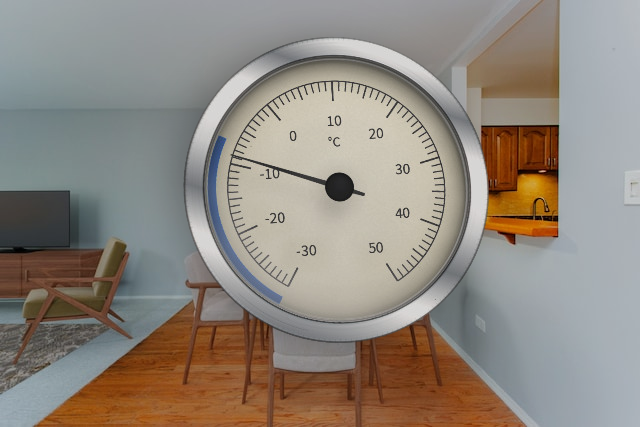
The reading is -9 °C
